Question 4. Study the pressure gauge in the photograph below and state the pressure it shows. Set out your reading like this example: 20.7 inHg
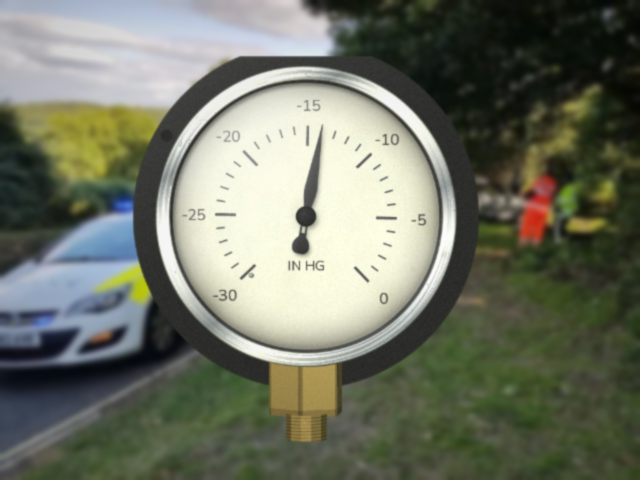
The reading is -14 inHg
